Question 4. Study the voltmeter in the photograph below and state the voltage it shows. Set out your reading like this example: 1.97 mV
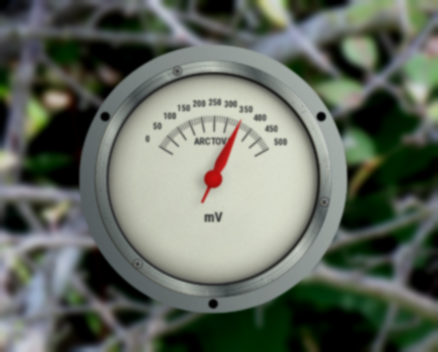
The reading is 350 mV
